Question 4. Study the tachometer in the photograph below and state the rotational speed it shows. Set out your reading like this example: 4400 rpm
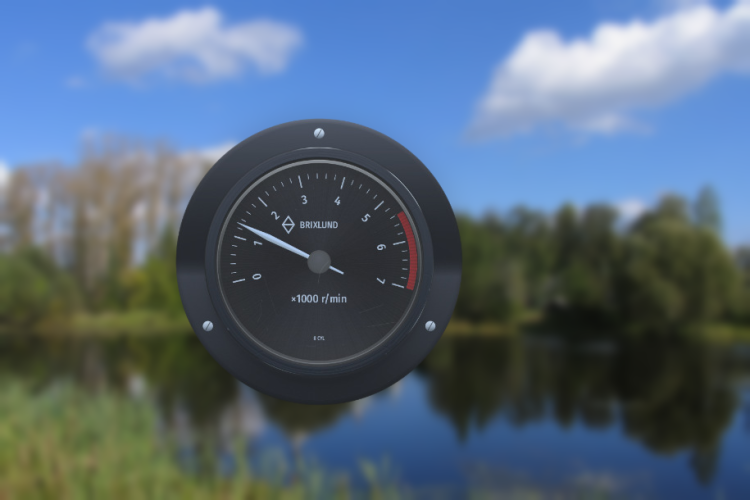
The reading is 1300 rpm
